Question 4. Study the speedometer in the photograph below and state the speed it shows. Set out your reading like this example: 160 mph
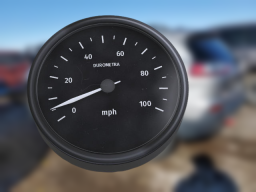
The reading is 5 mph
